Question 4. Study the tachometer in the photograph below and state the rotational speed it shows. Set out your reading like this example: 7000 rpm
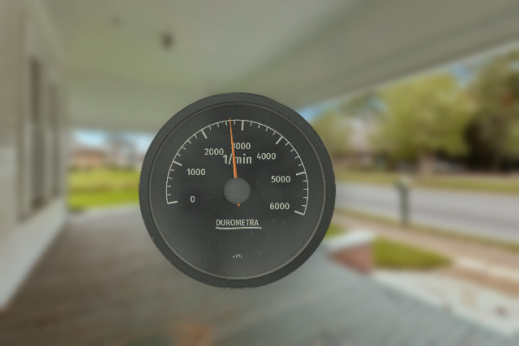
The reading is 2700 rpm
